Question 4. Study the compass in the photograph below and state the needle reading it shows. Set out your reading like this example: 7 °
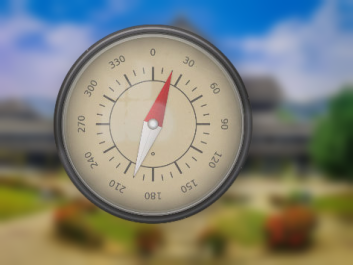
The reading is 20 °
